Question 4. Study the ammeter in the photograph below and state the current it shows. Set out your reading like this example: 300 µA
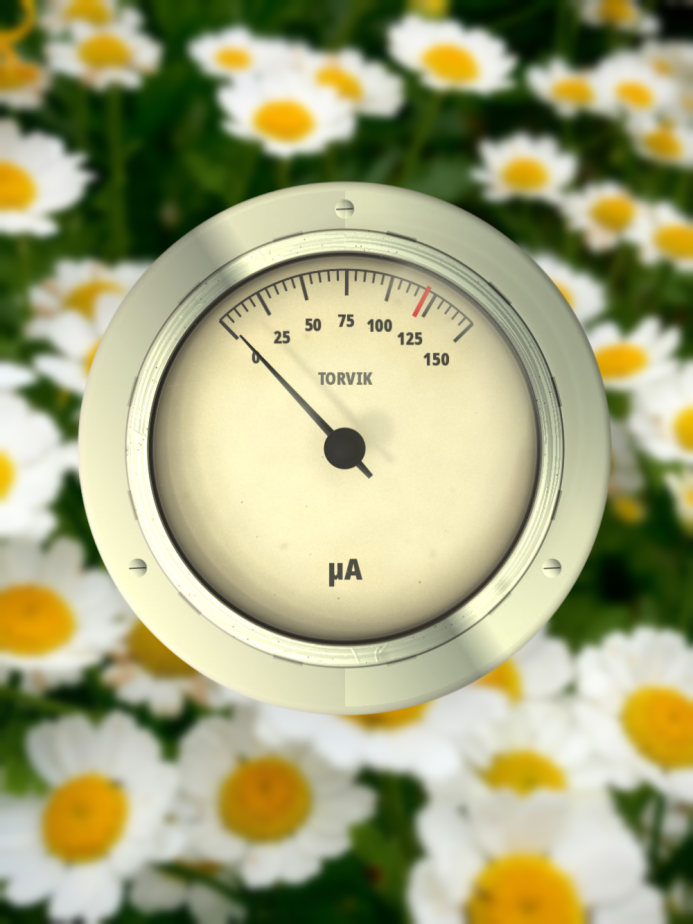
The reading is 2.5 µA
